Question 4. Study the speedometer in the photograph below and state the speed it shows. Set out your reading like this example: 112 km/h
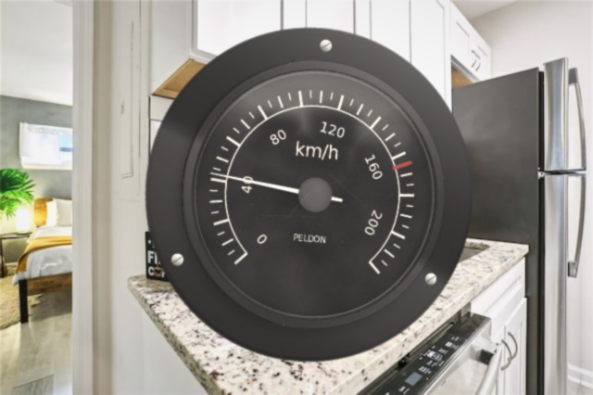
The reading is 42.5 km/h
